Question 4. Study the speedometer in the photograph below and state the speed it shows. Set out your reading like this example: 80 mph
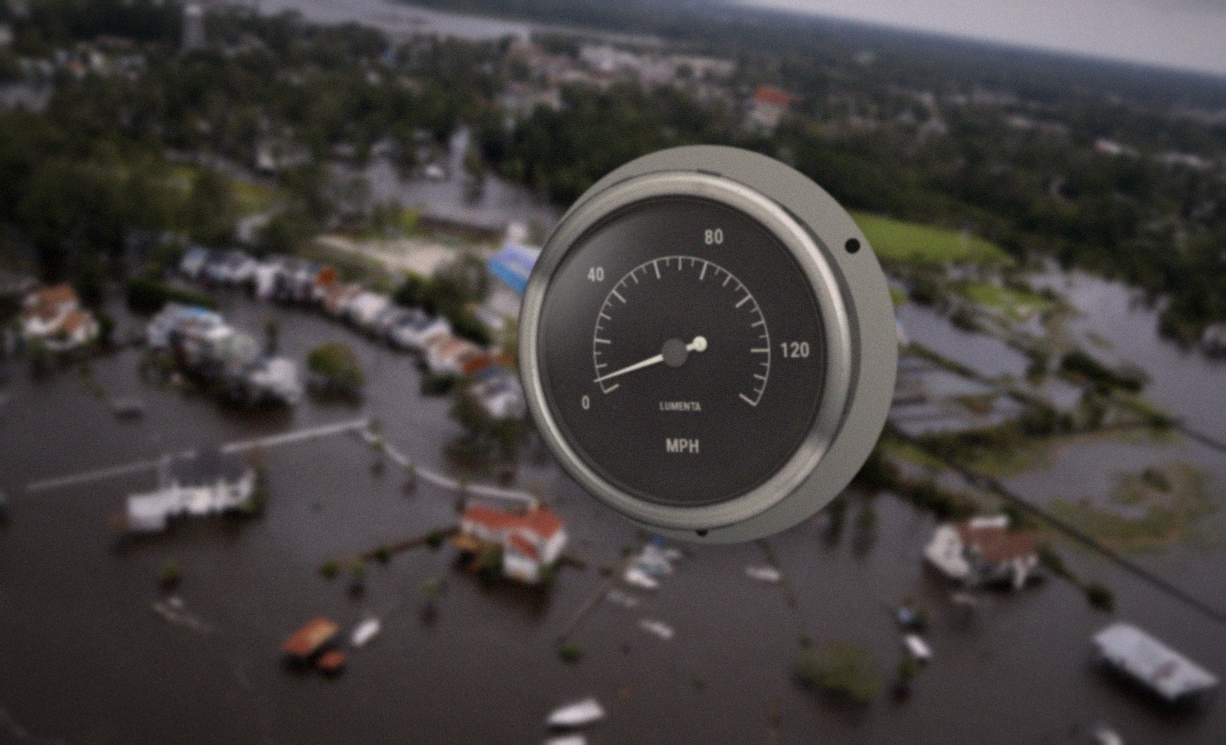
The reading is 5 mph
